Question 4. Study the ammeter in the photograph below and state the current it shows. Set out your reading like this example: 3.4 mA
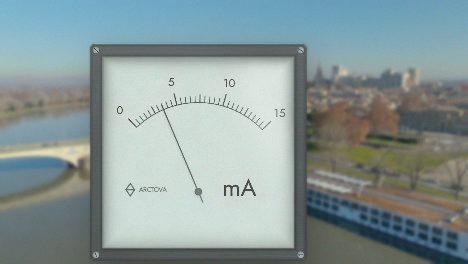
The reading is 3.5 mA
